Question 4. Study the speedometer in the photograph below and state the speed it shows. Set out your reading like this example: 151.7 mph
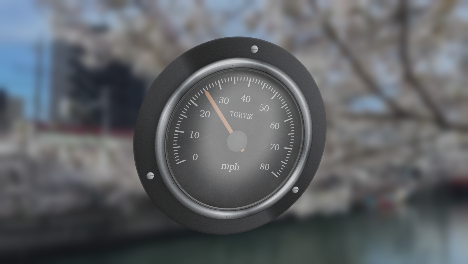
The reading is 25 mph
